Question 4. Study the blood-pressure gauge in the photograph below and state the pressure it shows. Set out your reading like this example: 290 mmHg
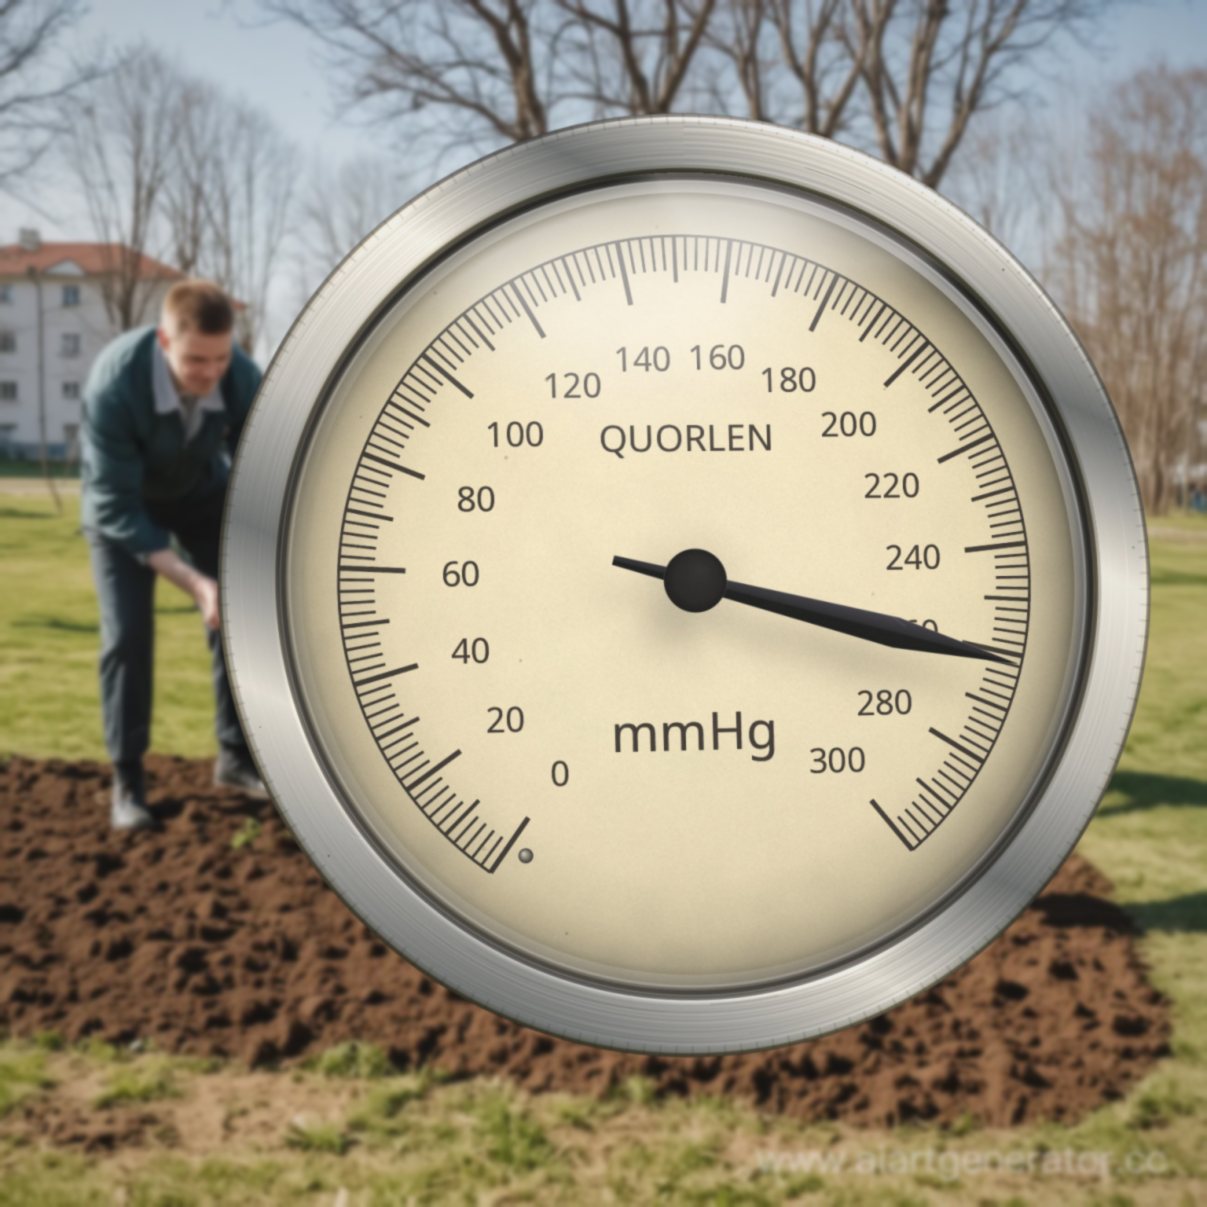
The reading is 262 mmHg
